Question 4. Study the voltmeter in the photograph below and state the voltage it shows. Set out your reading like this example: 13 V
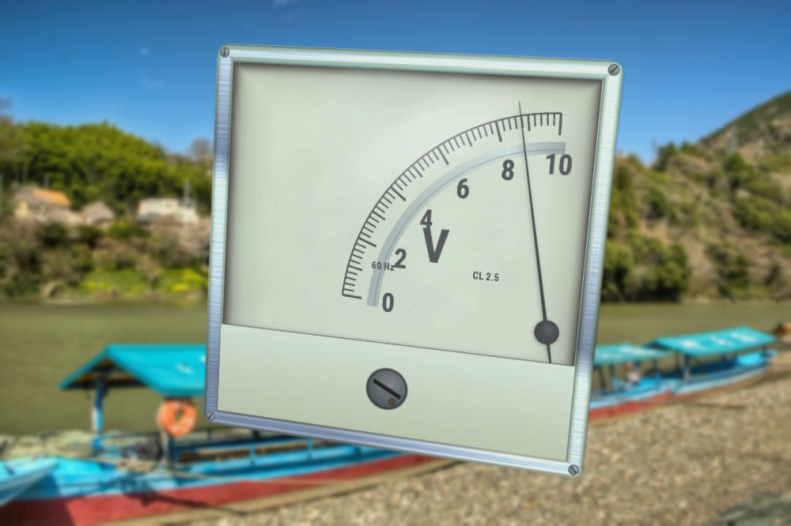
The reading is 8.8 V
